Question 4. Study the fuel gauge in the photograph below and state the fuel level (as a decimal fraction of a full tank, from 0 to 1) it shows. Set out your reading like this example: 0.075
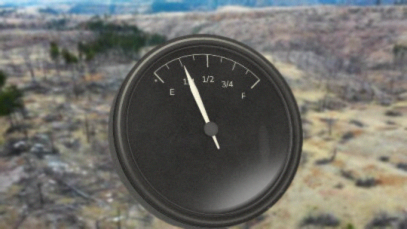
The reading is 0.25
